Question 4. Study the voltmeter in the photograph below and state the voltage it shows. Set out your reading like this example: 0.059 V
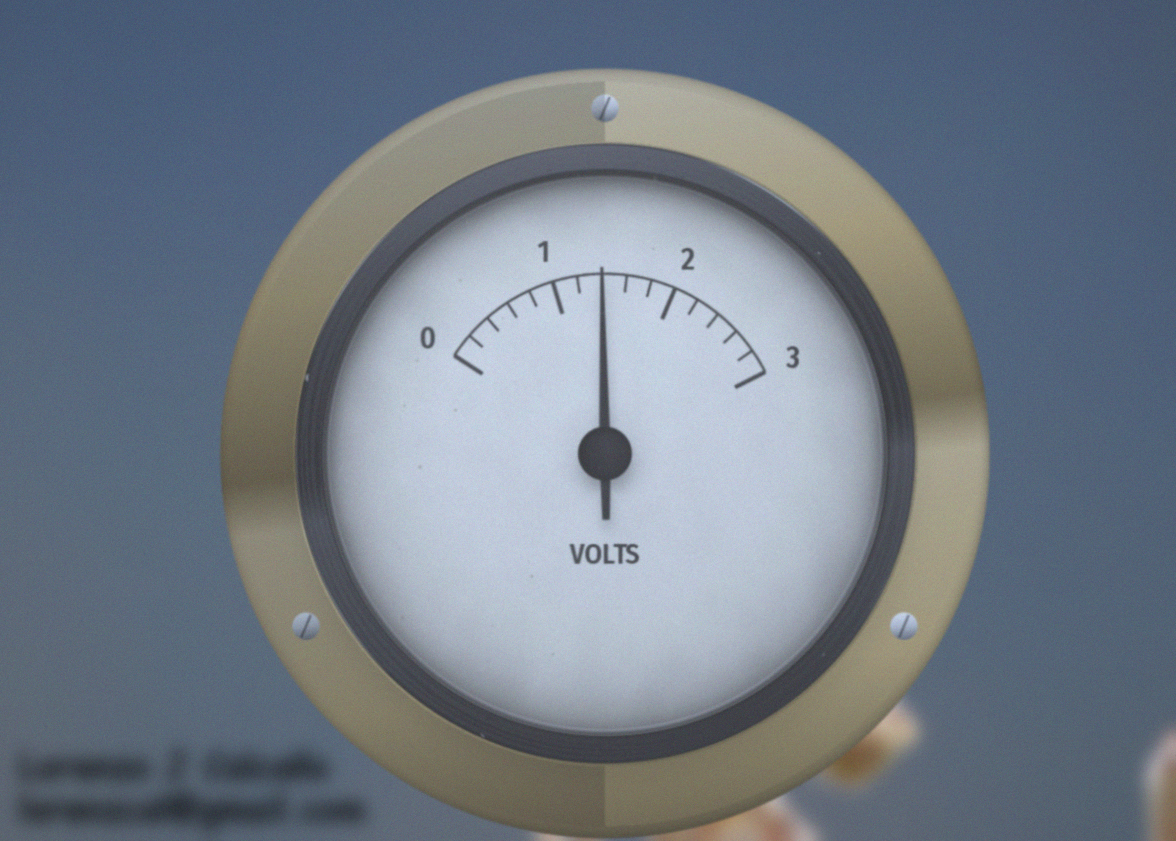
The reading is 1.4 V
